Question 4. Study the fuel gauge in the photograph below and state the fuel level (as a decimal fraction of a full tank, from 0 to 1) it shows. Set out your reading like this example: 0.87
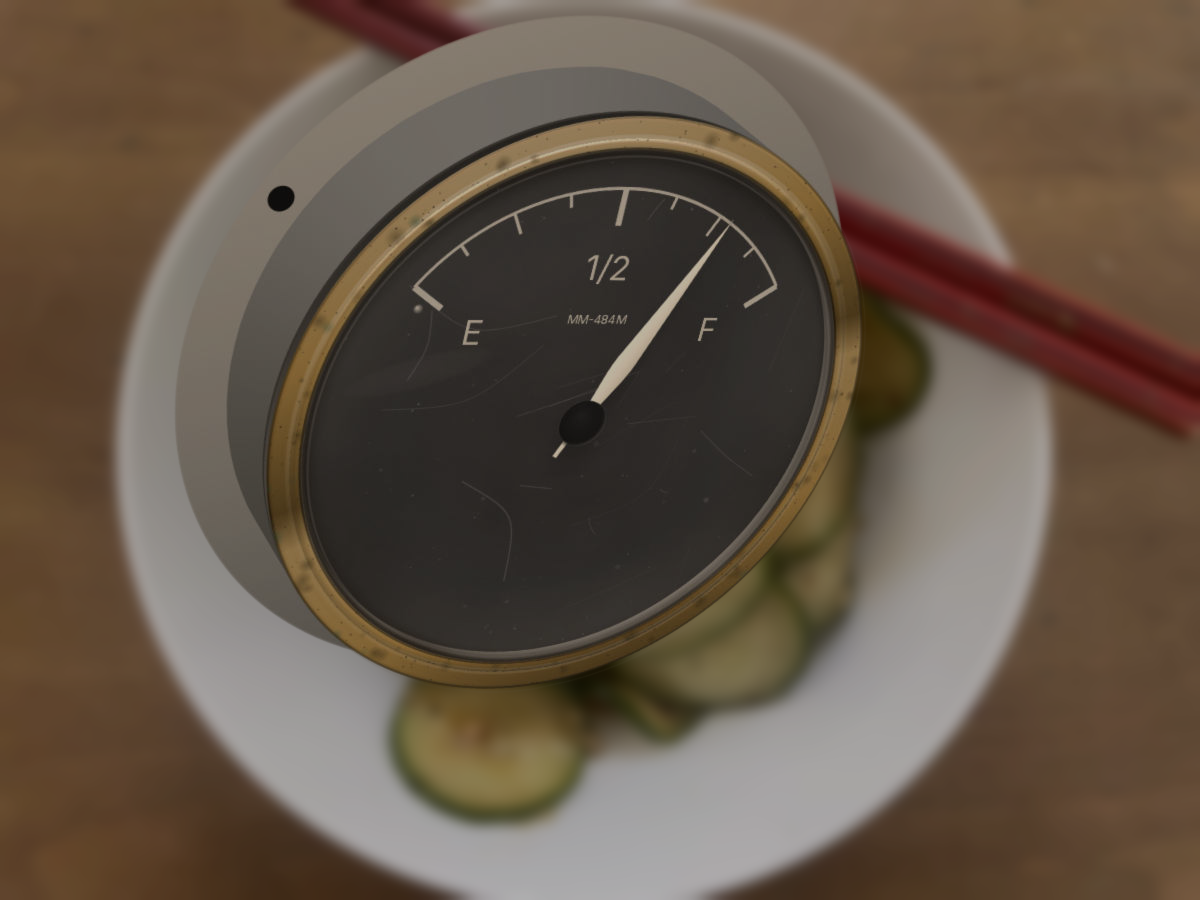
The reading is 0.75
